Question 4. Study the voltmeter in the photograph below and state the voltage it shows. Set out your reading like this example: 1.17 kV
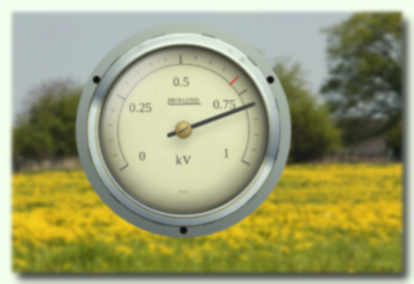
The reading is 0.8 kV
